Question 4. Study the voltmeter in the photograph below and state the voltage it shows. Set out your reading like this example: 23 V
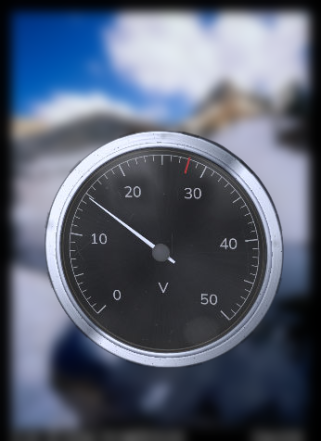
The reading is 15 V
